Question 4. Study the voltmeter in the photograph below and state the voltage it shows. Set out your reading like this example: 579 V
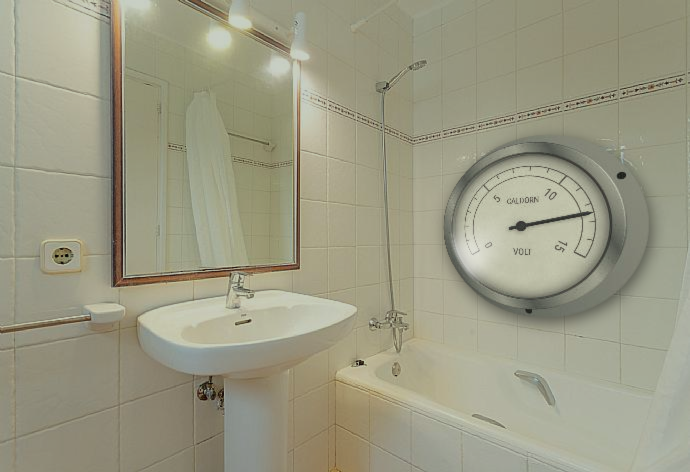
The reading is 12.5 V
